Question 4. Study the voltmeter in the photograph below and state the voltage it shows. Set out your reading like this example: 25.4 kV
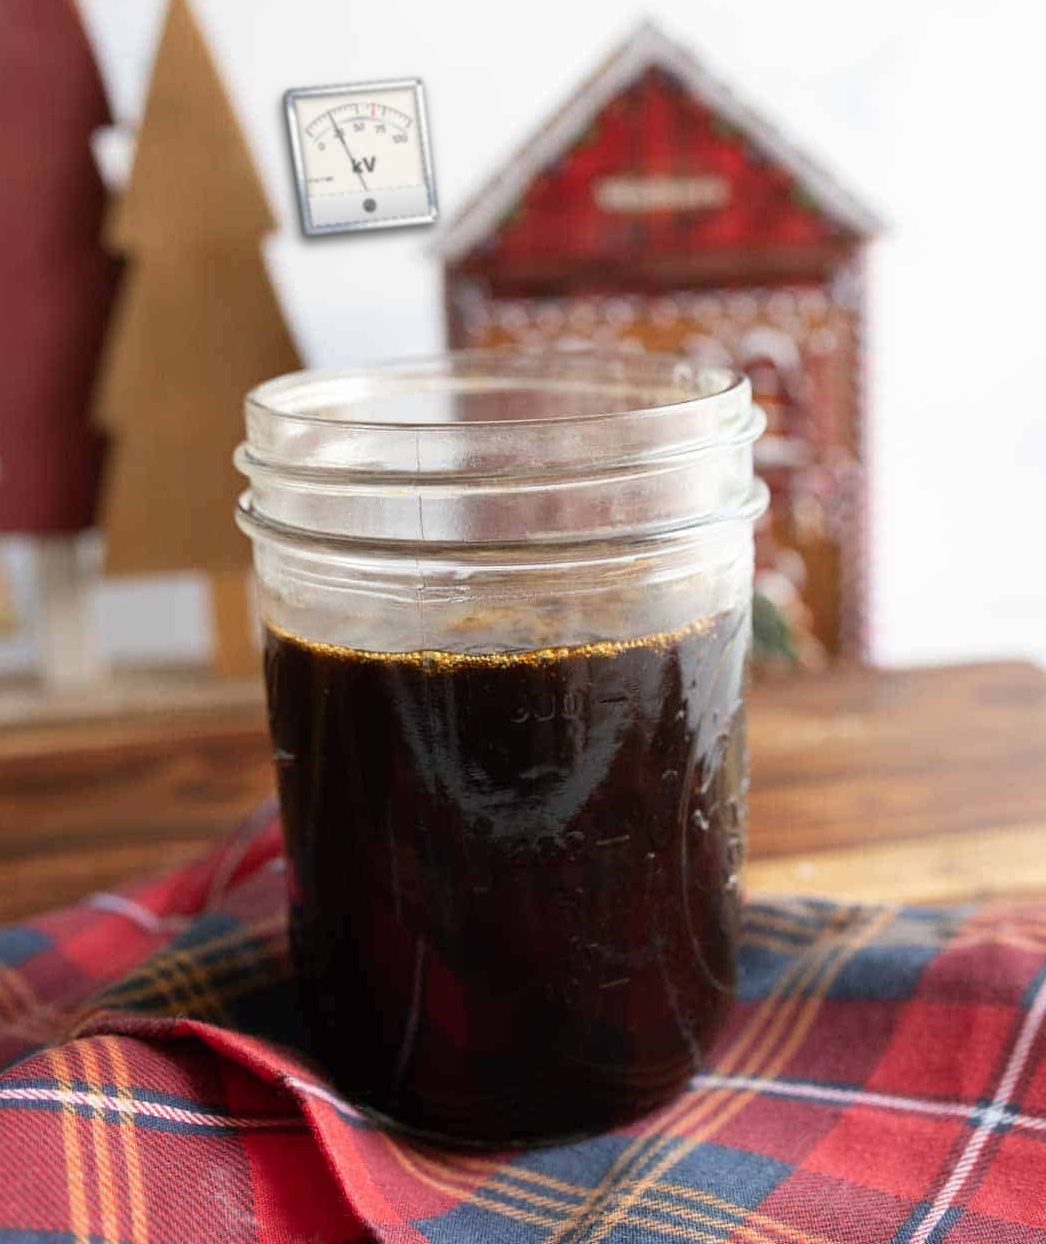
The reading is 25 kV
